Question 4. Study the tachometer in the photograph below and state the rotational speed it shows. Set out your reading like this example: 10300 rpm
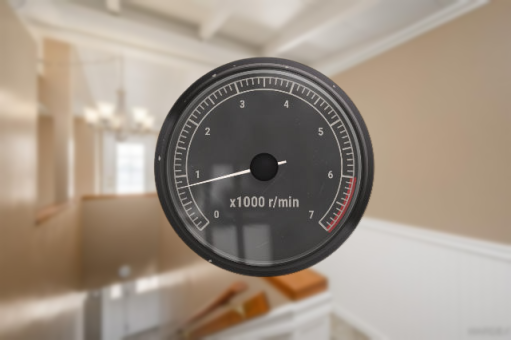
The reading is 800 rpm
